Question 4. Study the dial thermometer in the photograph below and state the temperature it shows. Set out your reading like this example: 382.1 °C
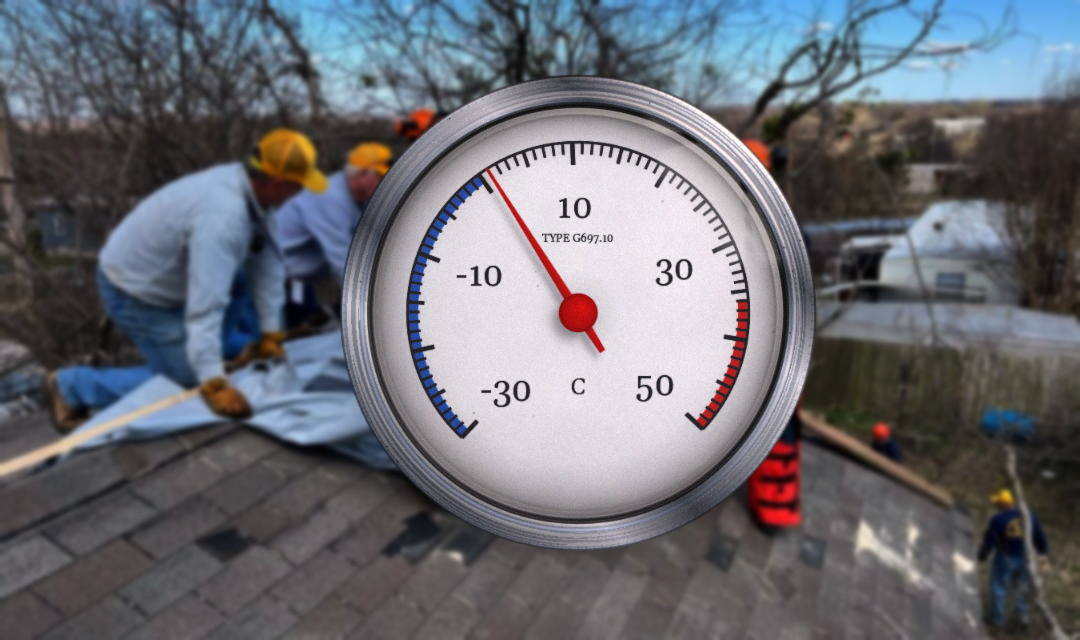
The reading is 1 °C
